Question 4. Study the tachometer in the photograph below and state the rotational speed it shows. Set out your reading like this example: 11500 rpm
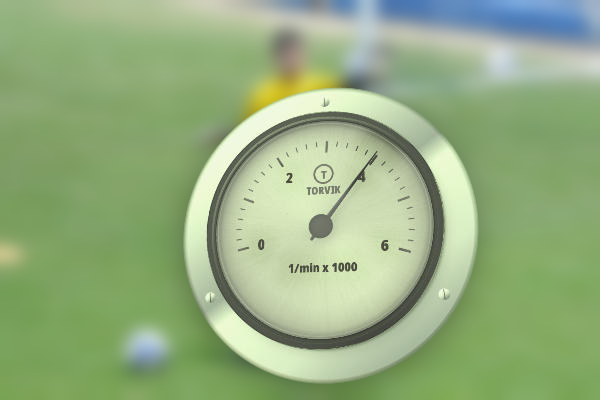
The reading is 4000 rpm
